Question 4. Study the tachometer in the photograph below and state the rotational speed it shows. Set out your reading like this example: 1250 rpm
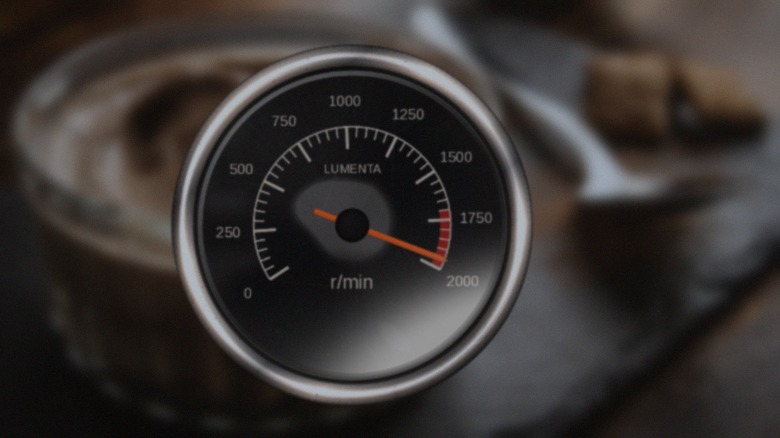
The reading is 1950 rpm
